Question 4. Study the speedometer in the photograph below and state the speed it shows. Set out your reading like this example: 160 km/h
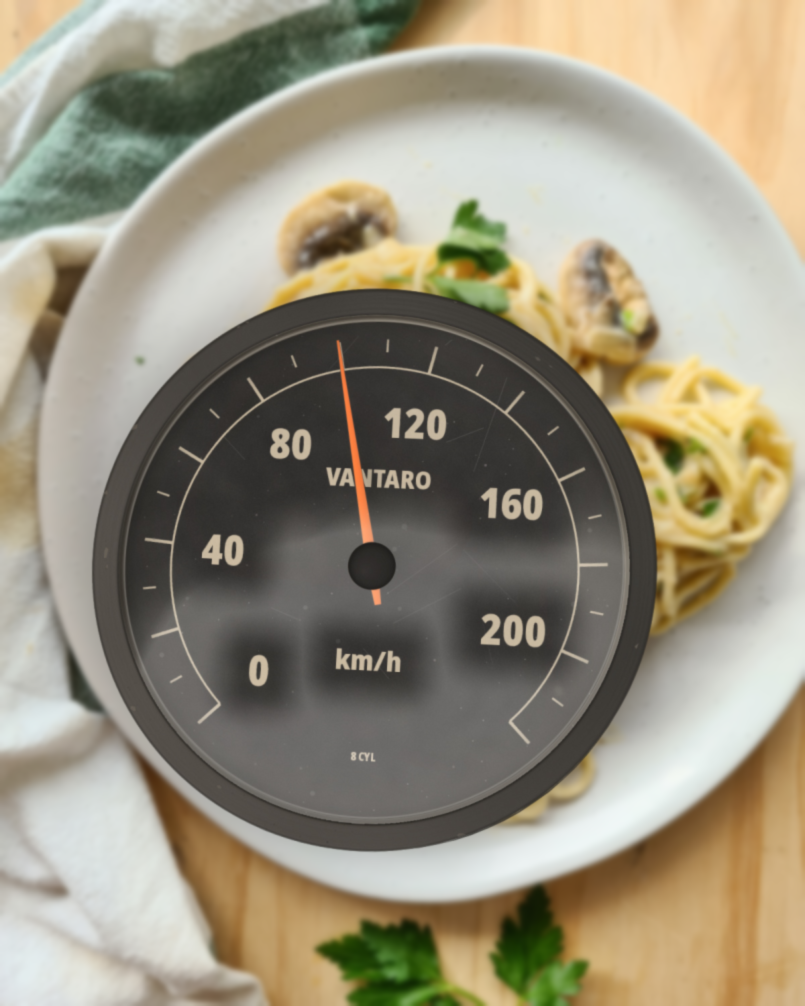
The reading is 100 km/h
